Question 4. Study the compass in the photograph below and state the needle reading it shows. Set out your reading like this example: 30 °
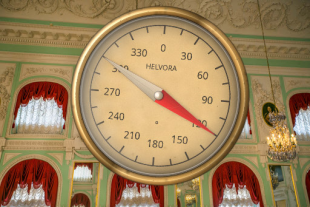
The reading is 120 °
